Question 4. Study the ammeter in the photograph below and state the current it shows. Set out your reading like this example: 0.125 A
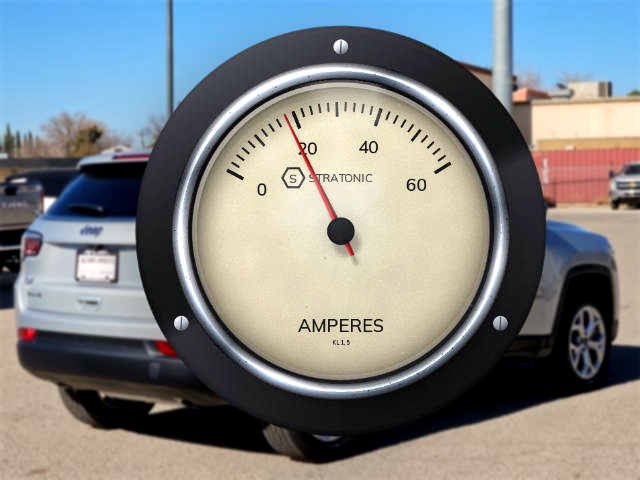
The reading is 18 A
